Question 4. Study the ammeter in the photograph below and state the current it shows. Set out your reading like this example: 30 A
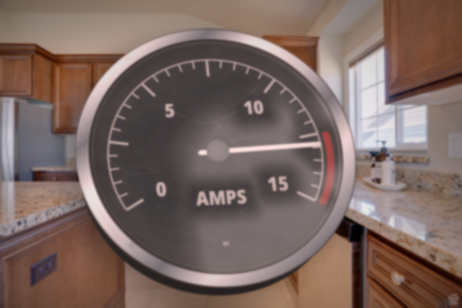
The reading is 13 A
